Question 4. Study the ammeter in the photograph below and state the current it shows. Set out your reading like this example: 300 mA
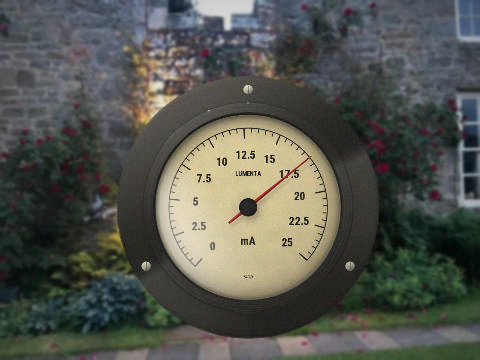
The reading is 17.5 mA
